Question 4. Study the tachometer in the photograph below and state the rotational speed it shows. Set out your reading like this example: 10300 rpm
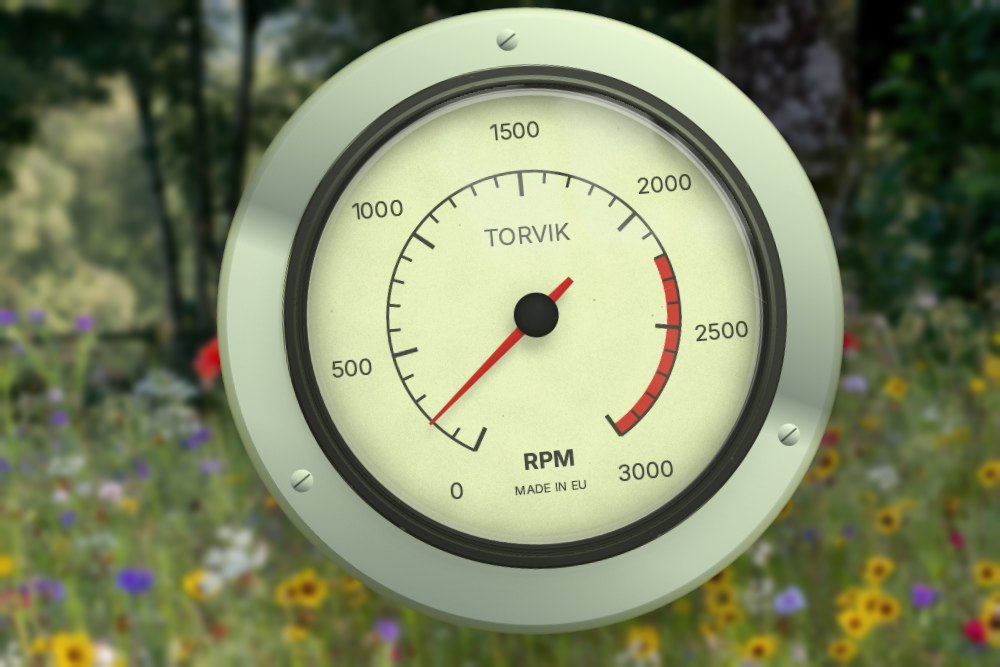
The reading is 200 rpm
